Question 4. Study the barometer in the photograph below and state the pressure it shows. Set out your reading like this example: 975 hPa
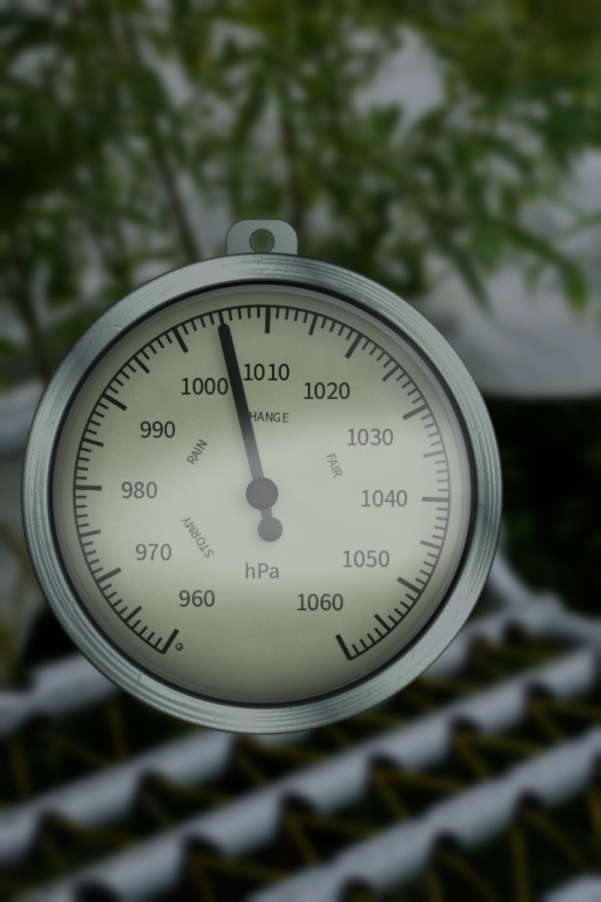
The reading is 1005 hPa
